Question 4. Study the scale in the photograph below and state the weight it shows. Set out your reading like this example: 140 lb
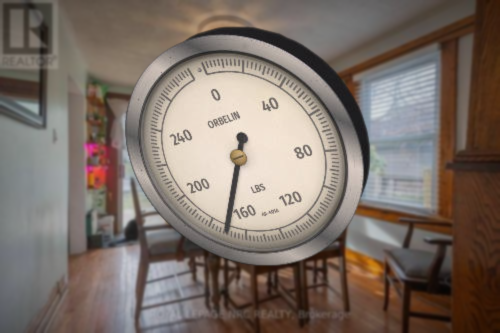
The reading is 170 lb
